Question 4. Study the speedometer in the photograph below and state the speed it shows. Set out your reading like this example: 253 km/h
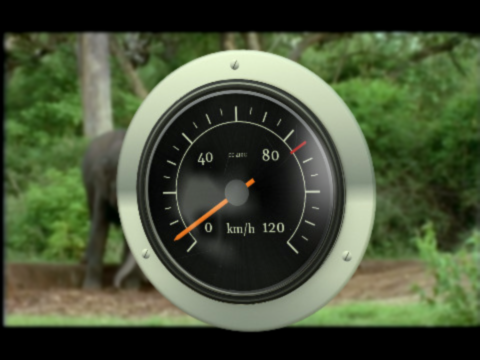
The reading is 5 km/h
